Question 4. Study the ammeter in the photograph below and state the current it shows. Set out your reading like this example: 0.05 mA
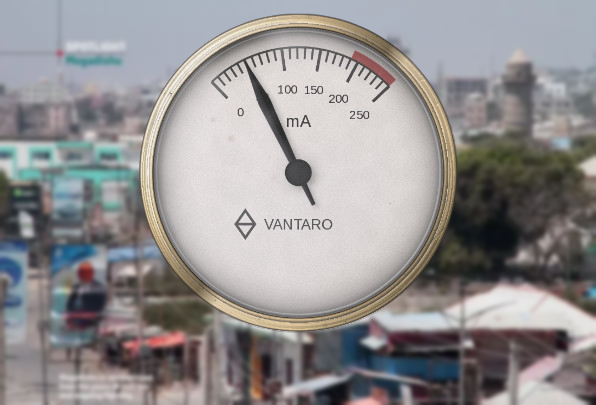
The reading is 50 mA
